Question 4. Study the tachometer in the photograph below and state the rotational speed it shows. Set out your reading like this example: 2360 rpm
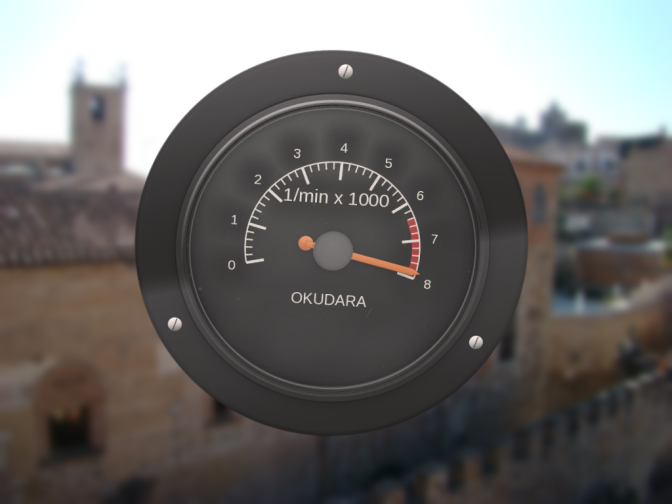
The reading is 7800 rpm
